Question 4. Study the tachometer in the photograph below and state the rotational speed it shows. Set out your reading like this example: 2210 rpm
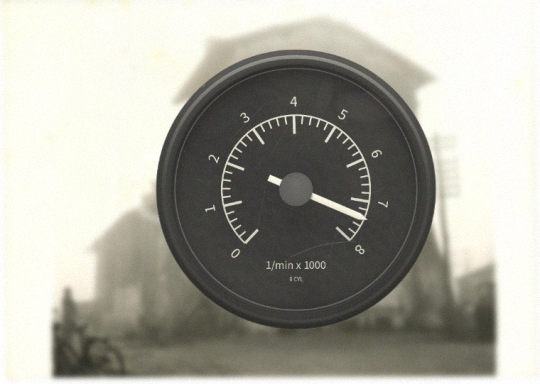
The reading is 7400 rpm
